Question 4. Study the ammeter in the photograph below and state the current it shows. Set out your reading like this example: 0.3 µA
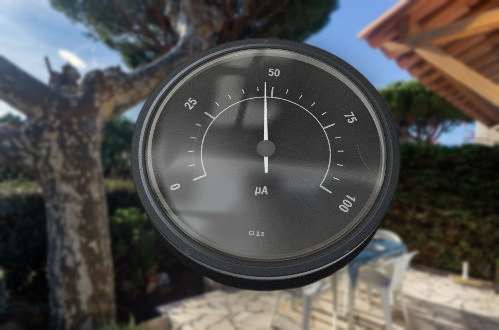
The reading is 47.5 µA
